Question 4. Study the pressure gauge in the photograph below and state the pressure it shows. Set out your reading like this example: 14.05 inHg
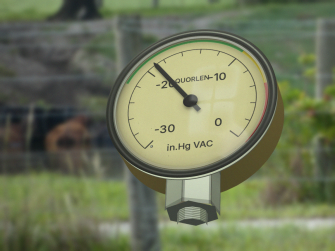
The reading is -19 inHg
